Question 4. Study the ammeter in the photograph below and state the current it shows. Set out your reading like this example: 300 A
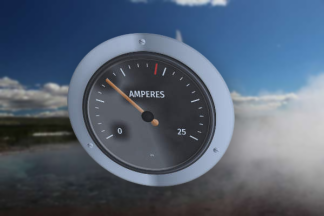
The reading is 8 A
